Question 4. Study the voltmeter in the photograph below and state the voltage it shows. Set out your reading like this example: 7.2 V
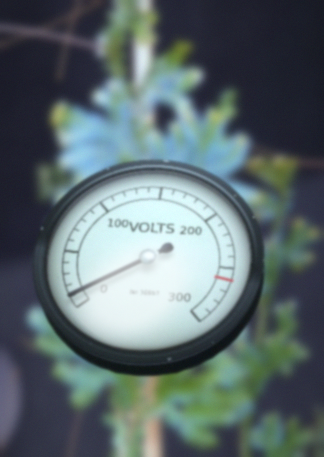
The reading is 10 V
